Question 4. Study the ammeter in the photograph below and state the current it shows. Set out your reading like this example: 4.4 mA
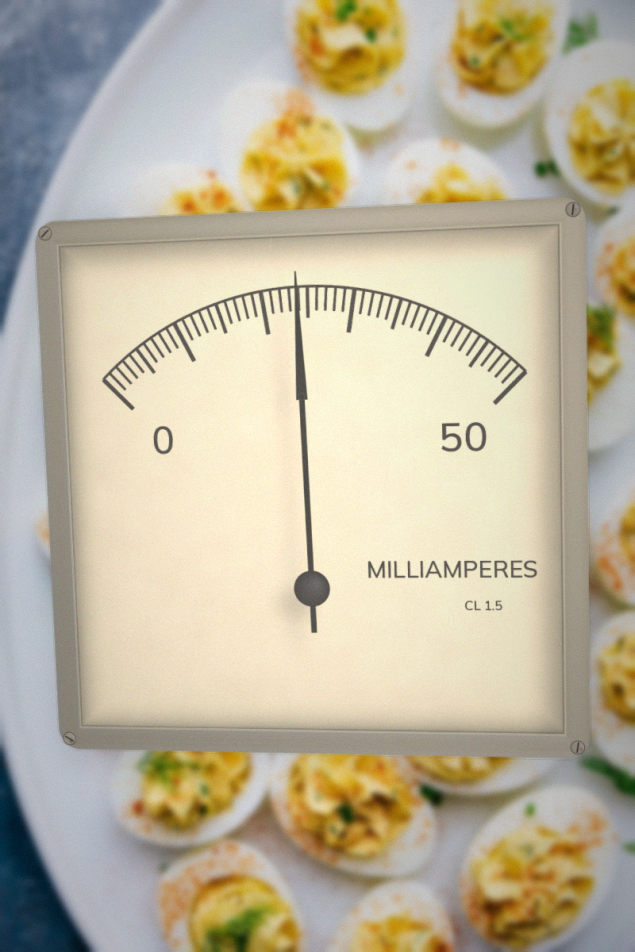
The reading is 24 mA
